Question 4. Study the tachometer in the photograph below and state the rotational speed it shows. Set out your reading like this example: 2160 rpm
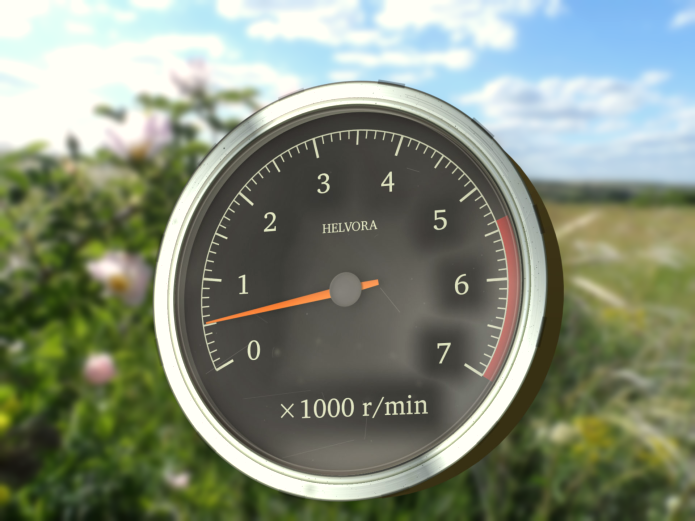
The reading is 500 rpm
